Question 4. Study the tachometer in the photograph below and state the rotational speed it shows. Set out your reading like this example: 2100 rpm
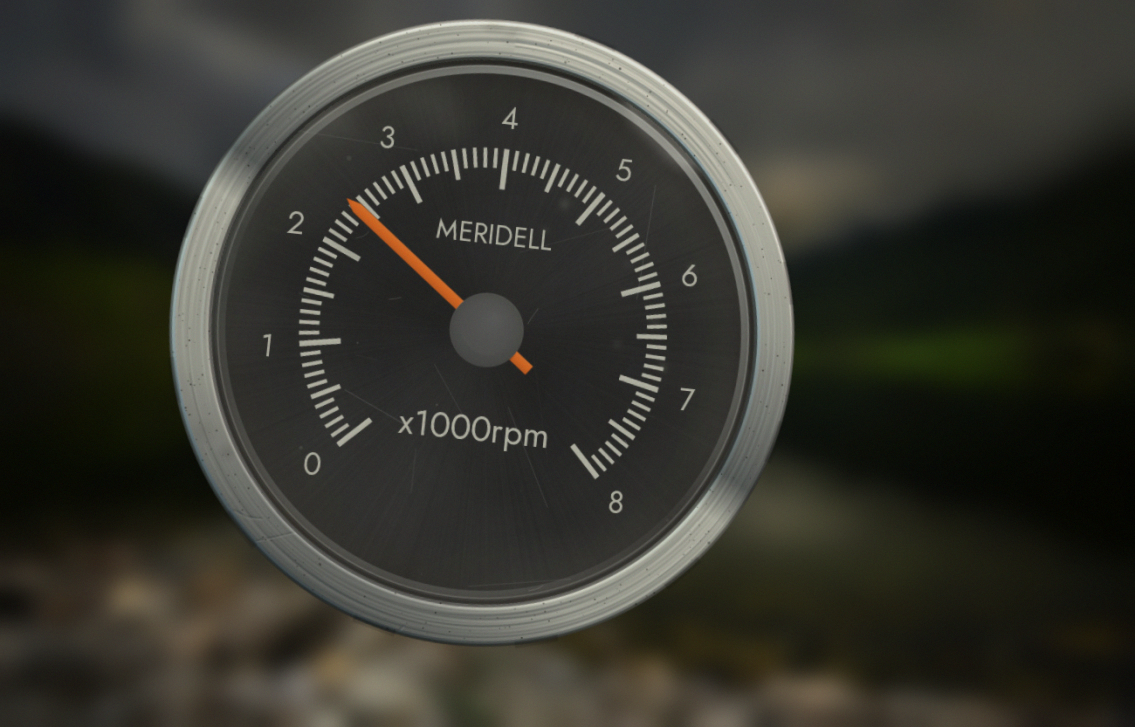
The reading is 2400 rpm
